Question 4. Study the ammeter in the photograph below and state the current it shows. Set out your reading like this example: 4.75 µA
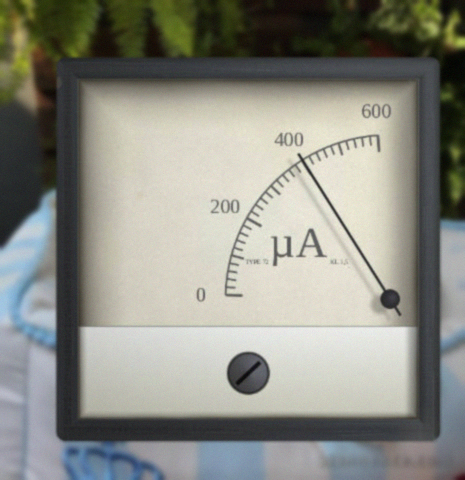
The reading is 400 µA
